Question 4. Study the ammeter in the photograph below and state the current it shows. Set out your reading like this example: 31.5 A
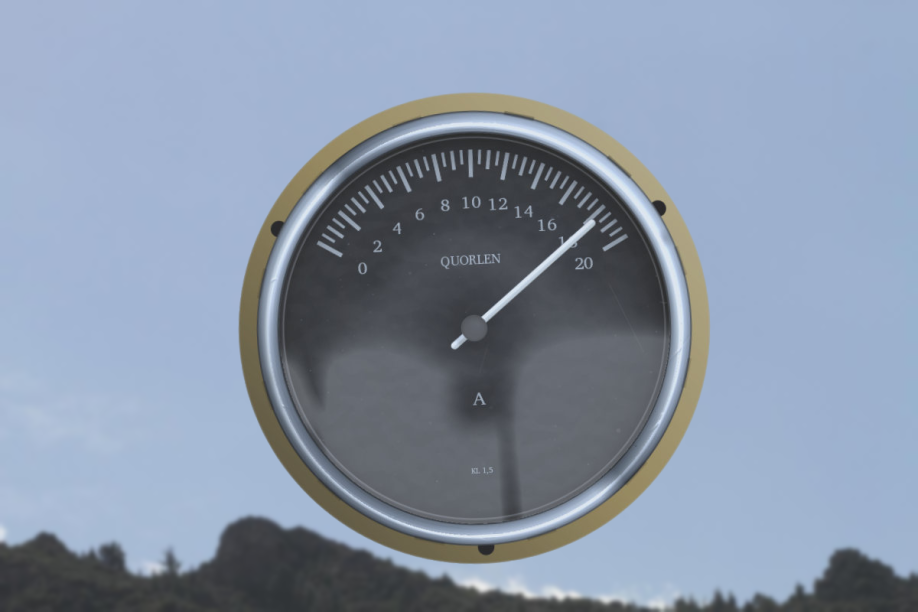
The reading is 18.25 A
